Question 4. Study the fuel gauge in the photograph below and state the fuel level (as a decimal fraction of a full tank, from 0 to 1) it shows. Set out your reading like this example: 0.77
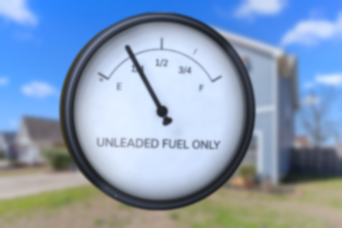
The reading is 0.25
